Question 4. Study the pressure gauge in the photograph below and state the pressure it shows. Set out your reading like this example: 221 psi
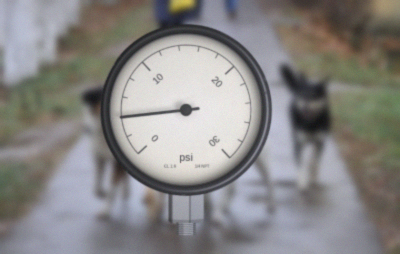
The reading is 4 psi
